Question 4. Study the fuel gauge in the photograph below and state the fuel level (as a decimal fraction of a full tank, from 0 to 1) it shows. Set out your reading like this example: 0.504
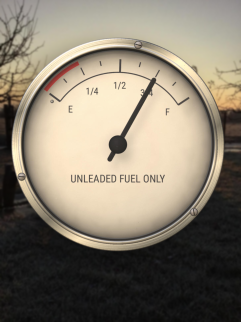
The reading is 0.75
